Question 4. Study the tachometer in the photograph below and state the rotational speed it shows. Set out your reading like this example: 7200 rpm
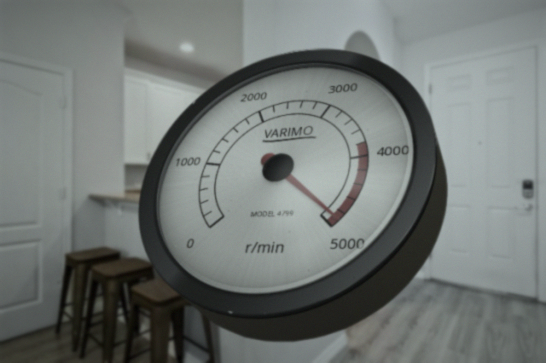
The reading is 4900 rpm
